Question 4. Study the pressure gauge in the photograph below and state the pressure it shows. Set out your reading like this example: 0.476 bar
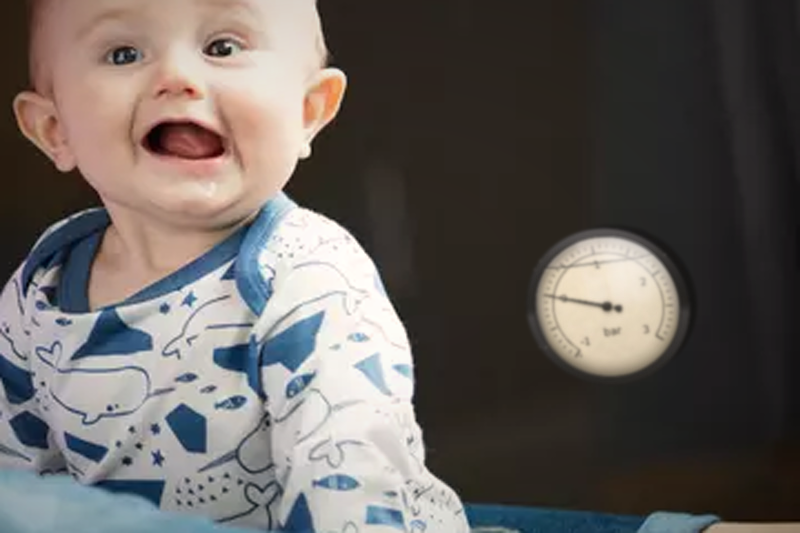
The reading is 0 bar
